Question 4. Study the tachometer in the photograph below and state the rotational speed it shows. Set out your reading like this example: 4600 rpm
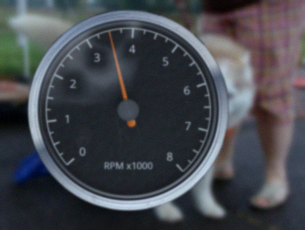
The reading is 3500 rpm
